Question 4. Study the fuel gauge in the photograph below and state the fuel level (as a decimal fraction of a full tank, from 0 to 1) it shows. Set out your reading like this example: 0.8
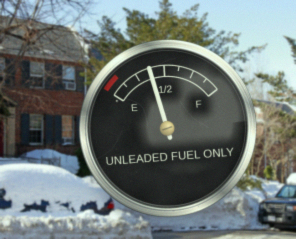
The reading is 0.375
